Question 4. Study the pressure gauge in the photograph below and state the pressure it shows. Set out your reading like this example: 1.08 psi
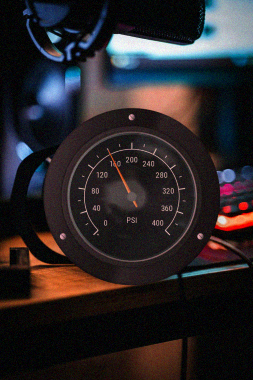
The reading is 160 psi
